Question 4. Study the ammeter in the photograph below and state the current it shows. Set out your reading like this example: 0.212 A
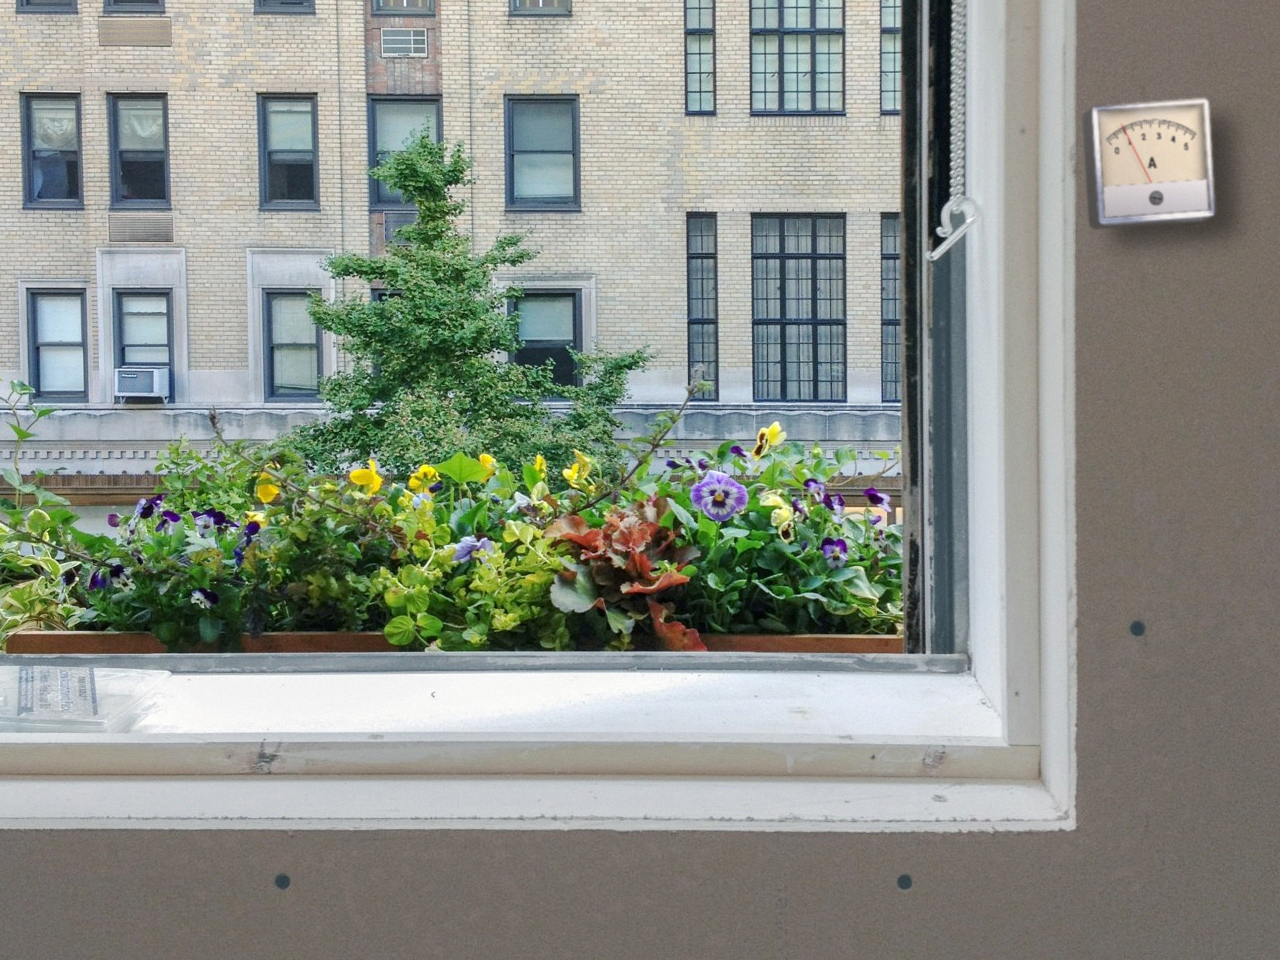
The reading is 1 A
